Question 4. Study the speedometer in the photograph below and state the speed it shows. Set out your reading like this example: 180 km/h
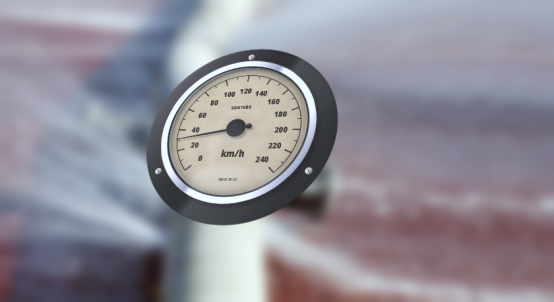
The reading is 30 km/h
